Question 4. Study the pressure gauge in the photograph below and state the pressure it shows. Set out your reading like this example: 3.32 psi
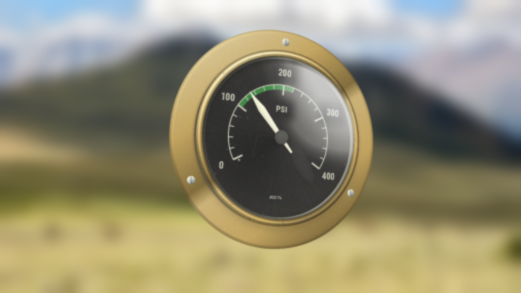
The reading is 130 psi
